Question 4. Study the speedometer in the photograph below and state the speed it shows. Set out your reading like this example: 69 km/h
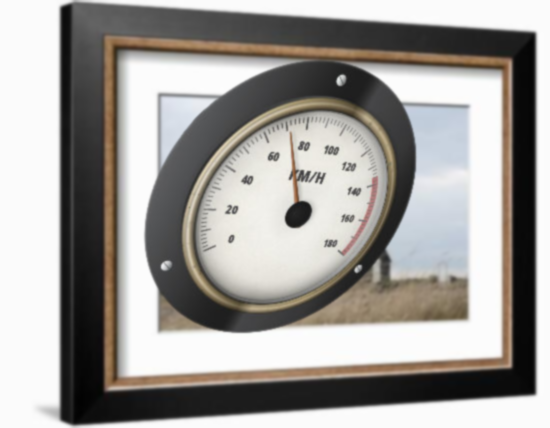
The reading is 70 km/h
